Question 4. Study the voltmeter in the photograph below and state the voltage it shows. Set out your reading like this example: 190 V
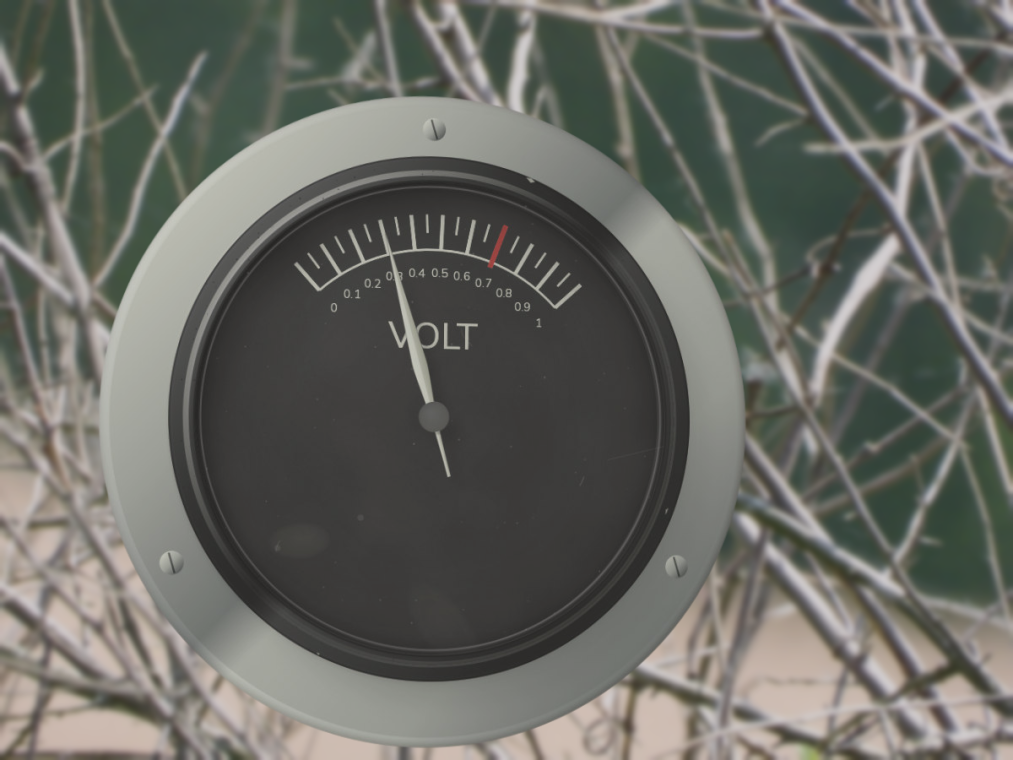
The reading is 0.3 V
